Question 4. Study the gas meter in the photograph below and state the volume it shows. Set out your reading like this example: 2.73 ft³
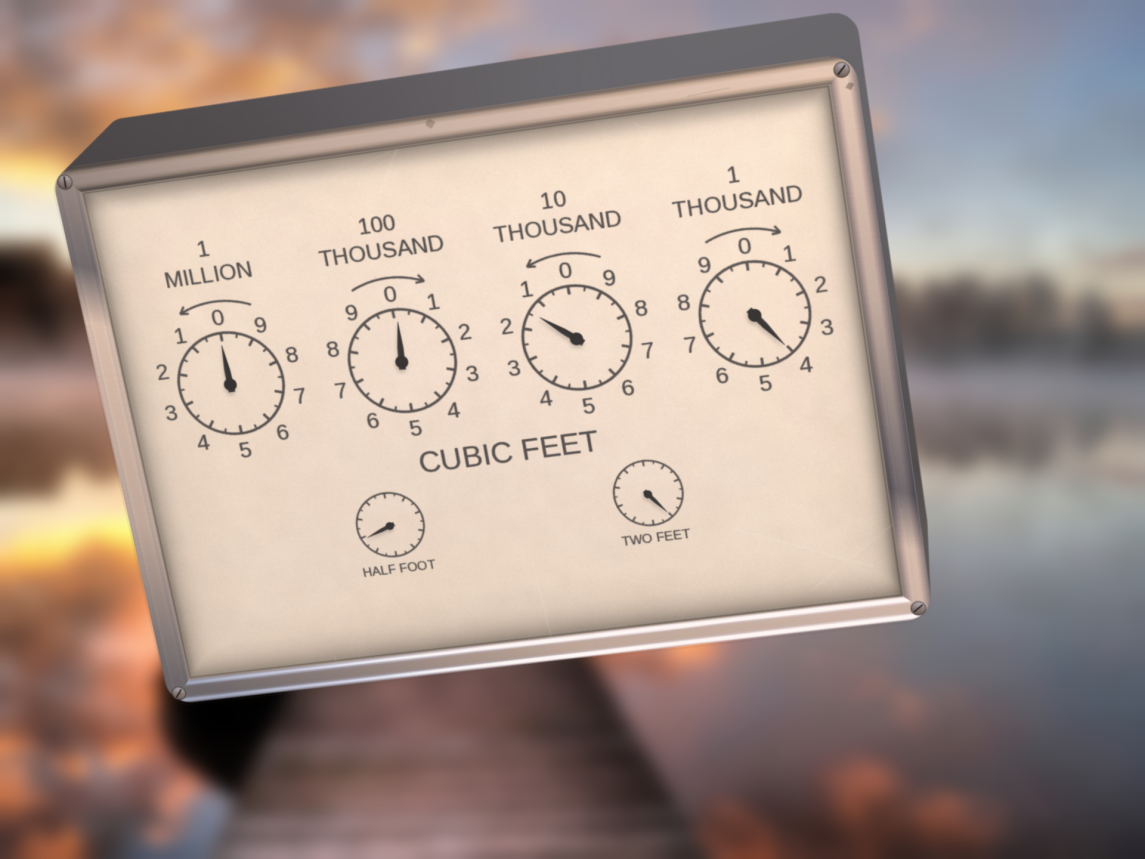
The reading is 1400 ft³
